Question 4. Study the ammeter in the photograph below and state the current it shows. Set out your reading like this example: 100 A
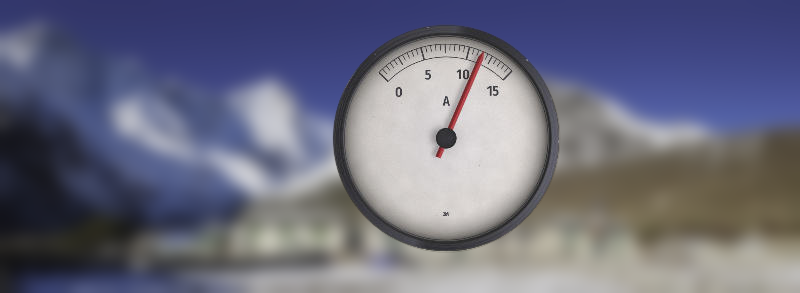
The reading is 11.5 A
